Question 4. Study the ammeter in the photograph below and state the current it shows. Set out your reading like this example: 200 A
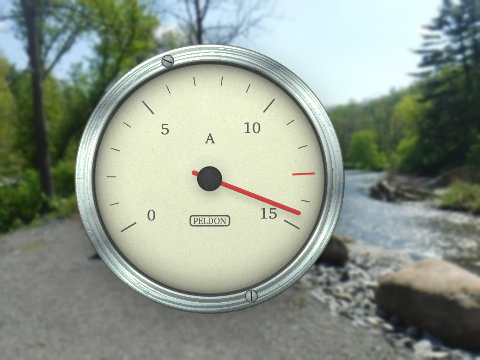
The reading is 14.5 A
